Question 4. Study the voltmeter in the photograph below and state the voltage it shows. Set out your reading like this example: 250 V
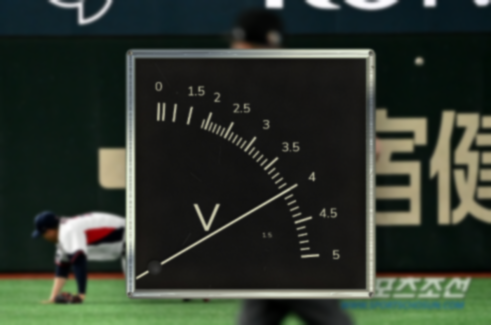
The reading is 4 V
